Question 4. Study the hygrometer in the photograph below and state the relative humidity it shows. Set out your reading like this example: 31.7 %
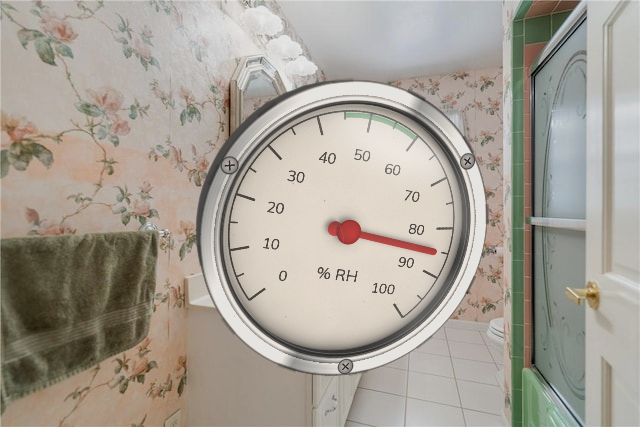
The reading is 85 %
